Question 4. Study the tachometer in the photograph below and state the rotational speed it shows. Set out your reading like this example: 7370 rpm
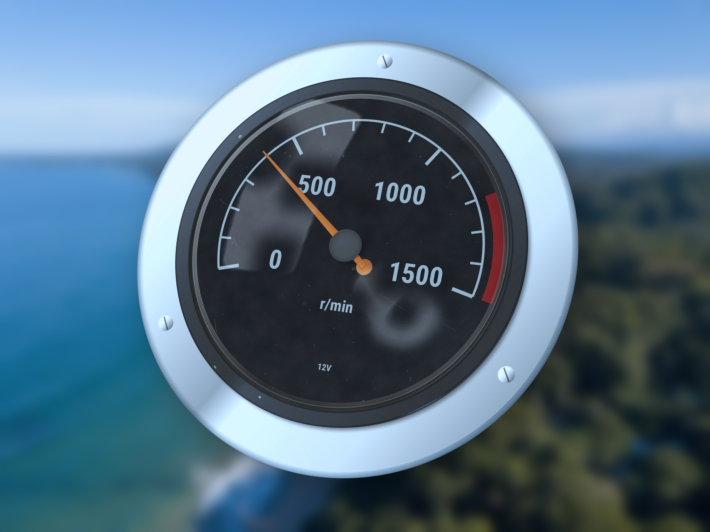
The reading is 400 rpm
